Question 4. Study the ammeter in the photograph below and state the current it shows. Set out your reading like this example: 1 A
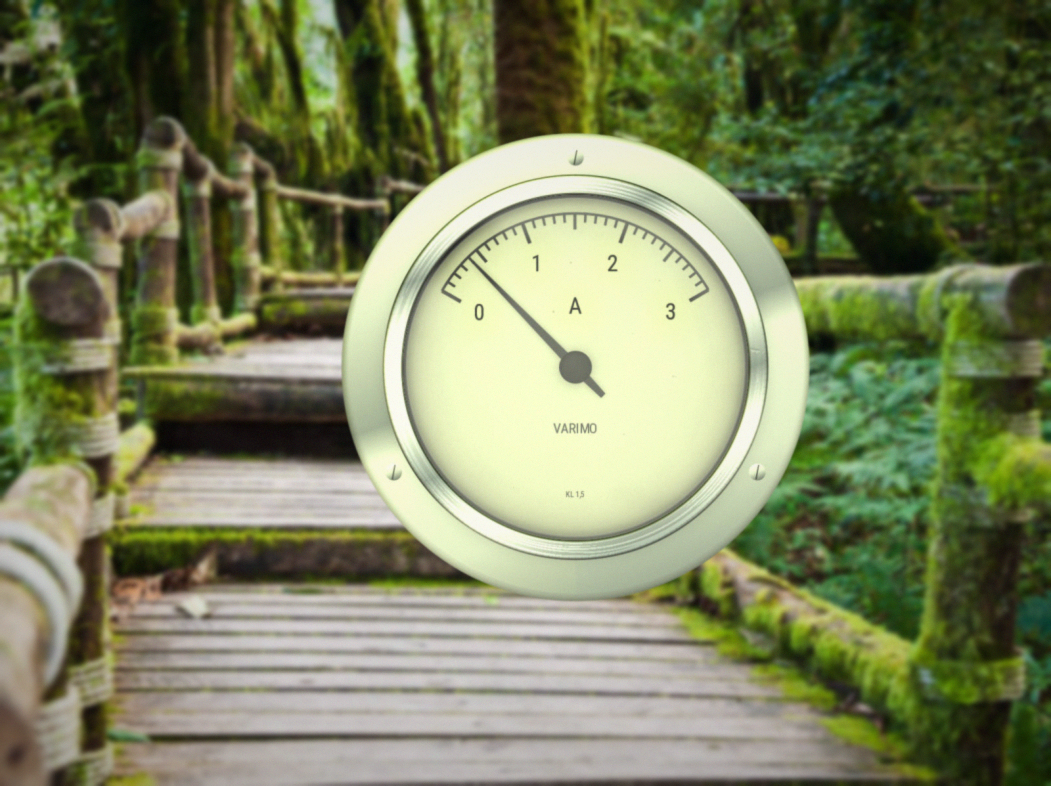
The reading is 0.4 A
